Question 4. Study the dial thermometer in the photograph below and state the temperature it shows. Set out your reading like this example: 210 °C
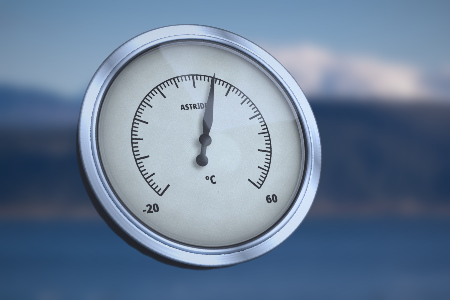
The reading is 25 °C
